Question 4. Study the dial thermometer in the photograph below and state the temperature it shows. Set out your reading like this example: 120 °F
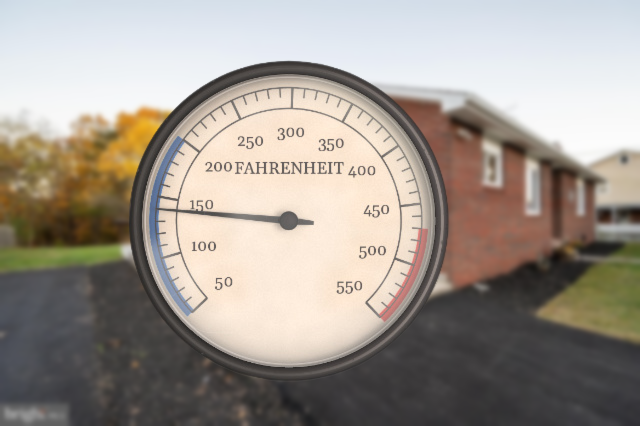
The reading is 140 °F
